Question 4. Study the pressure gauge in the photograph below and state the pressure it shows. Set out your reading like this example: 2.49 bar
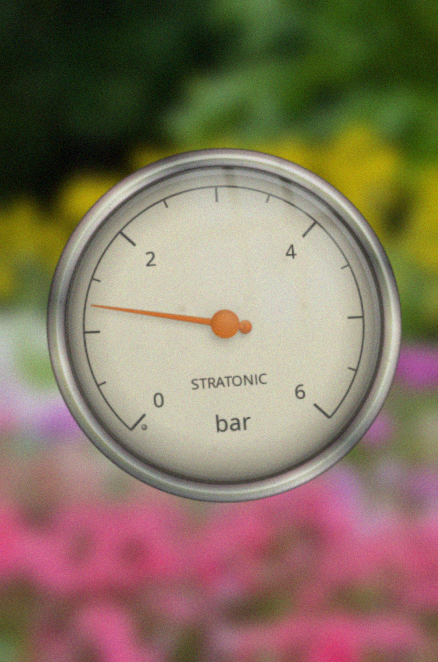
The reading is 1.25 bar
